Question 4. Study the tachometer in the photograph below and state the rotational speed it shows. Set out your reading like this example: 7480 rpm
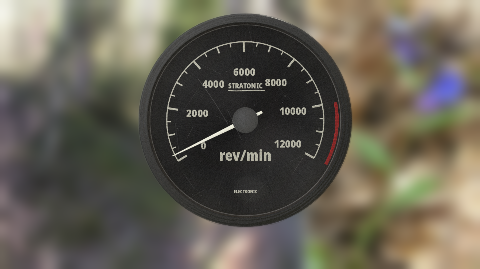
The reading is 250 rpm
